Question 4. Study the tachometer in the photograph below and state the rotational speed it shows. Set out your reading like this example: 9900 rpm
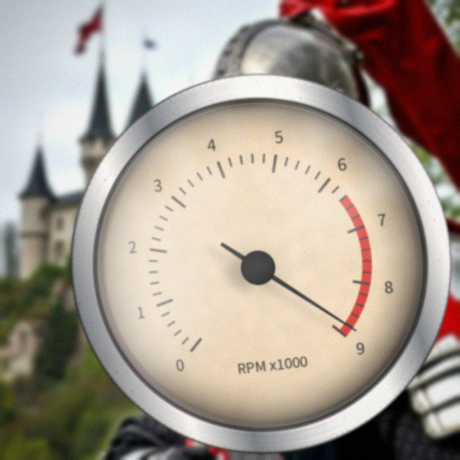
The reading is 8800 rpm
